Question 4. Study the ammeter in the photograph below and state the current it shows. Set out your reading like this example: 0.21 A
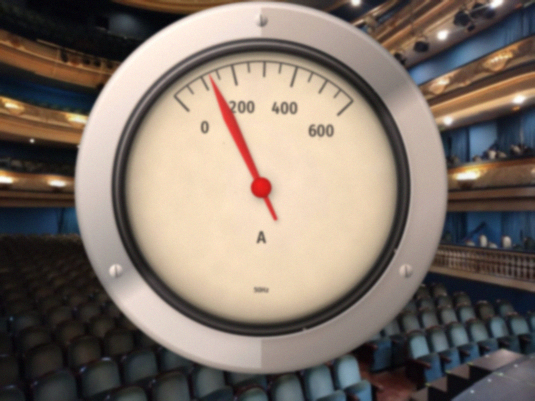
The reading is 125 A
